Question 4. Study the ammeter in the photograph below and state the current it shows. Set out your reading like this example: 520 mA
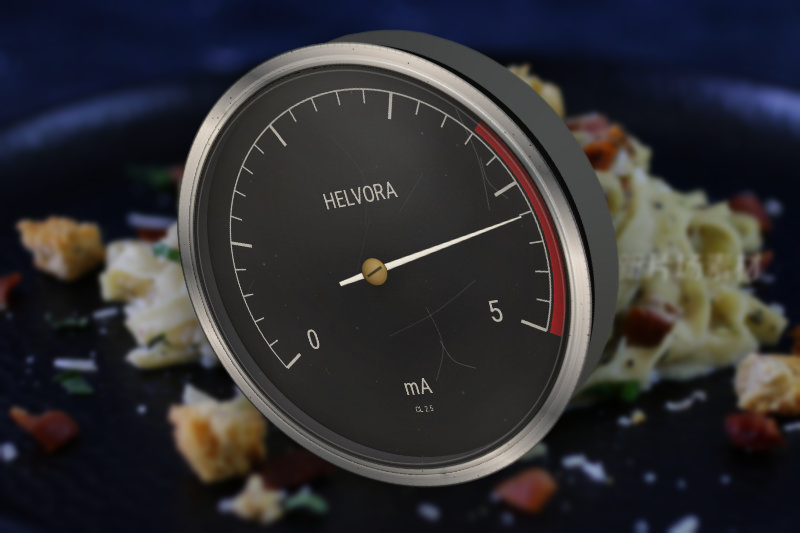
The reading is 4.2 mA
